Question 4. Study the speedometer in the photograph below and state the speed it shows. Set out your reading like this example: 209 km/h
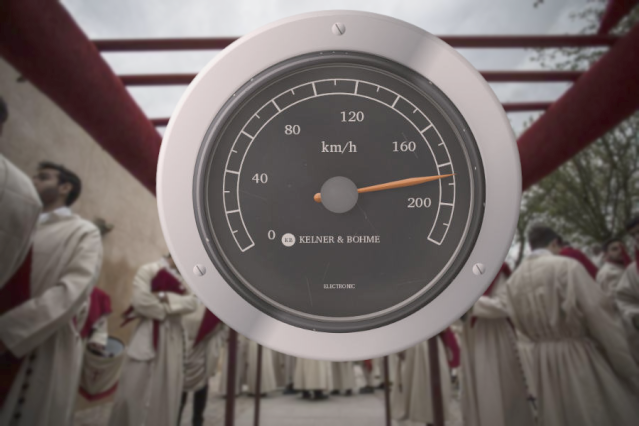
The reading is 185 km/h
